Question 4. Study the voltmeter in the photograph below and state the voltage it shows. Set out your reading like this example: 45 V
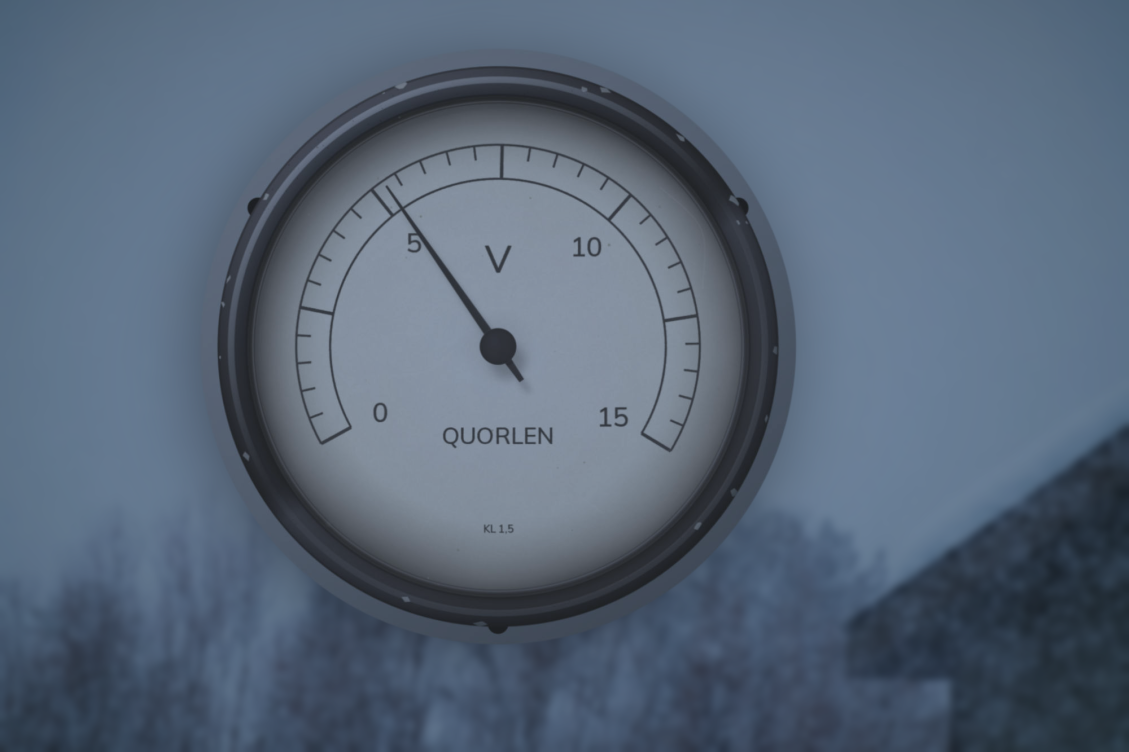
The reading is 5.25 V
